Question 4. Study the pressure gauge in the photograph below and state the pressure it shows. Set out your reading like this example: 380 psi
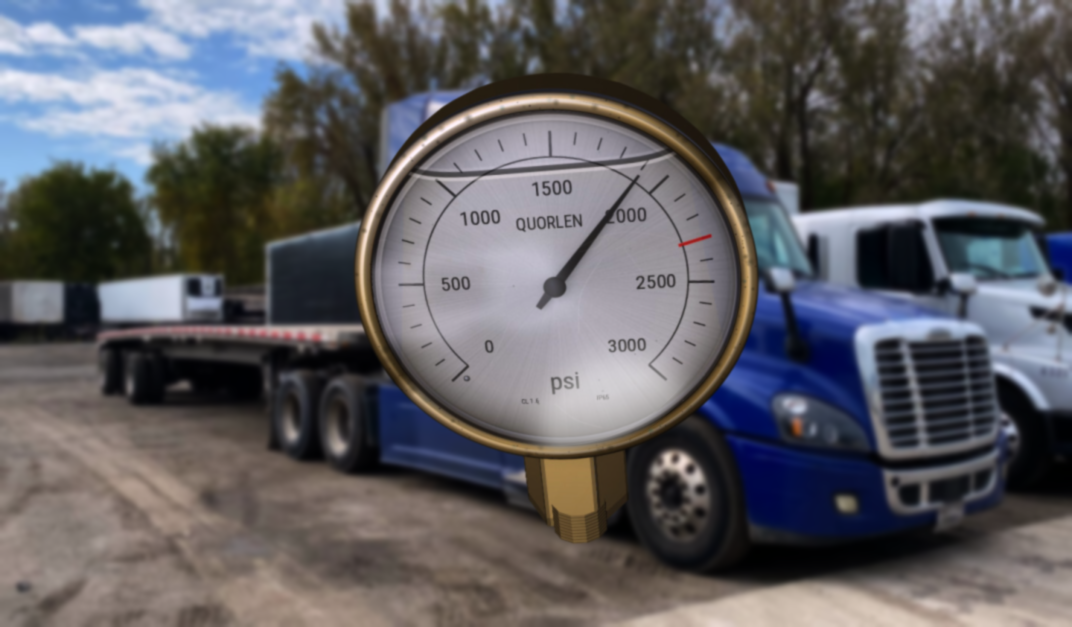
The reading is 1900 psi
